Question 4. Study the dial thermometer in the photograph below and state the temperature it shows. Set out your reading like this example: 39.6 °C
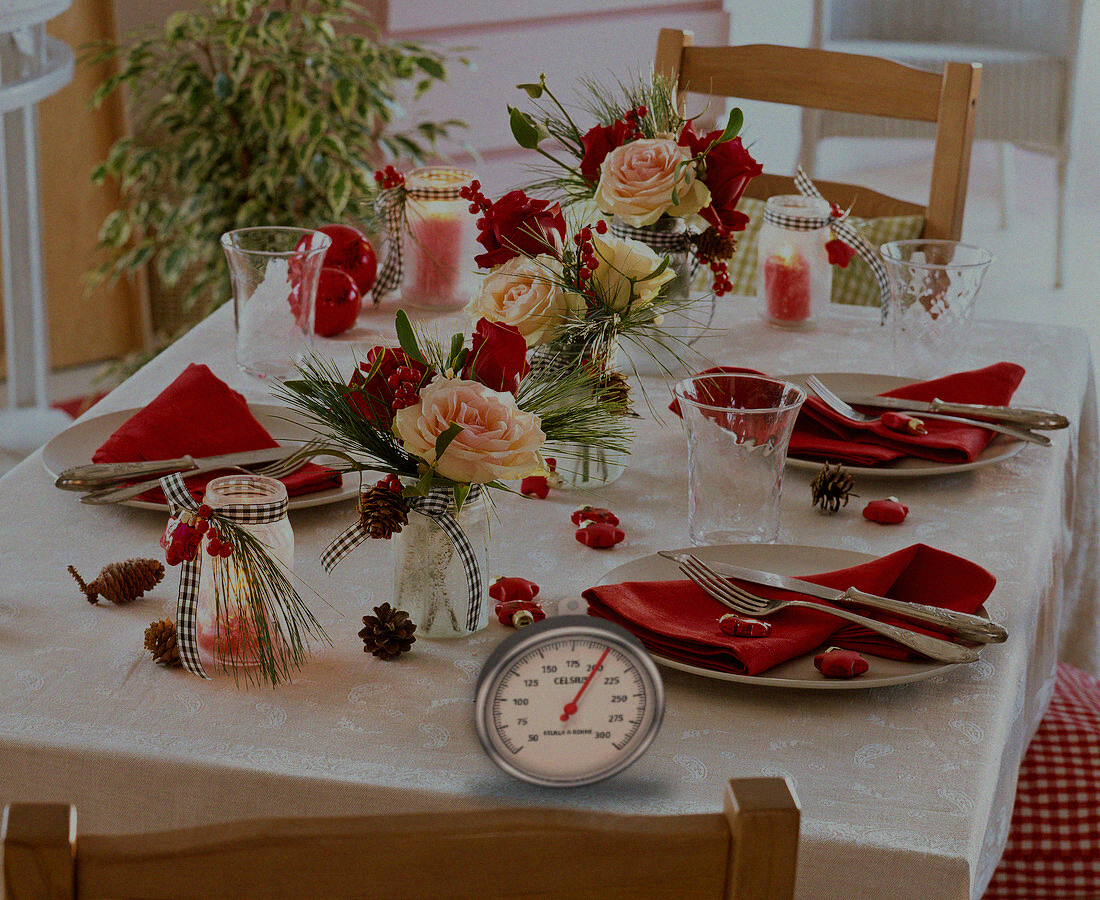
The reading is 200 °C
